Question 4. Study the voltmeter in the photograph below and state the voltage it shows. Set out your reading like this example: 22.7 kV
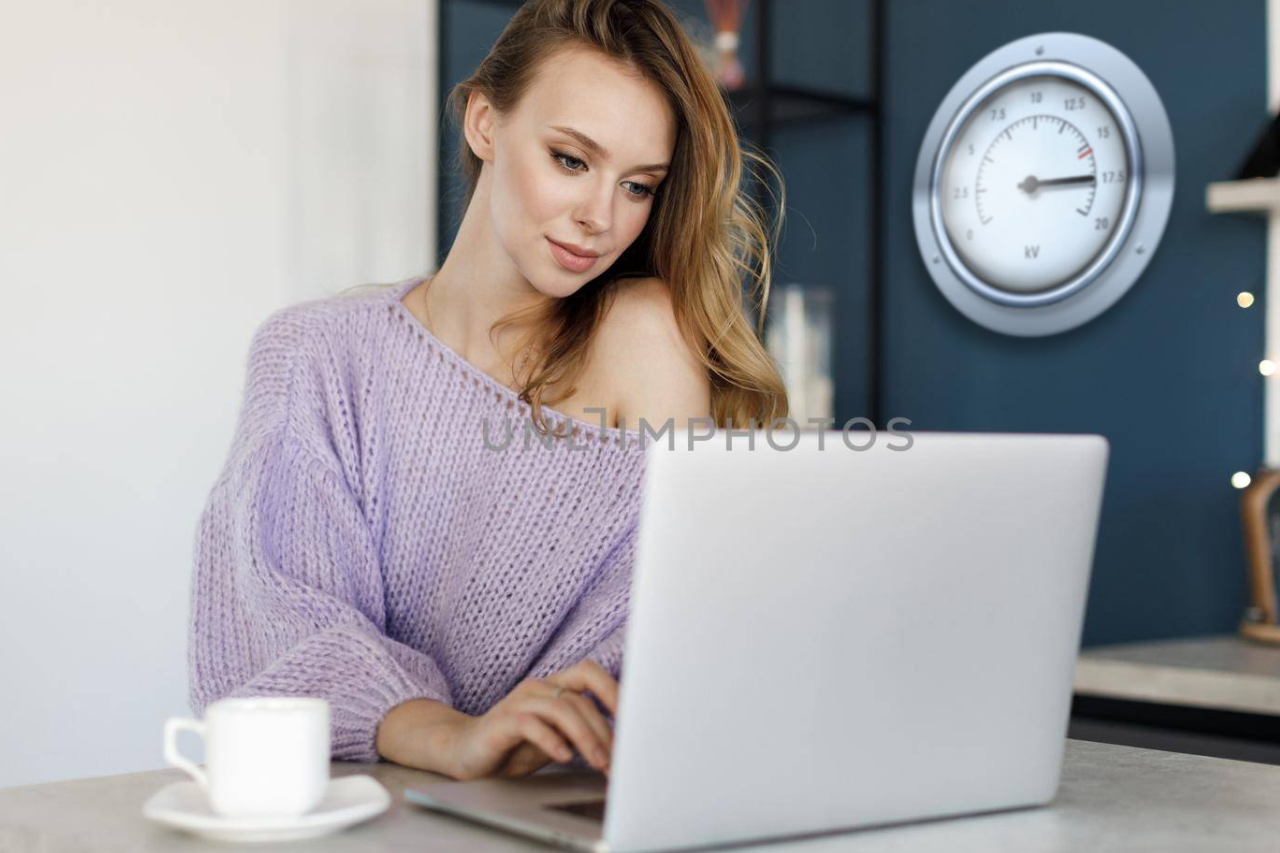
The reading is 17.5 kV
